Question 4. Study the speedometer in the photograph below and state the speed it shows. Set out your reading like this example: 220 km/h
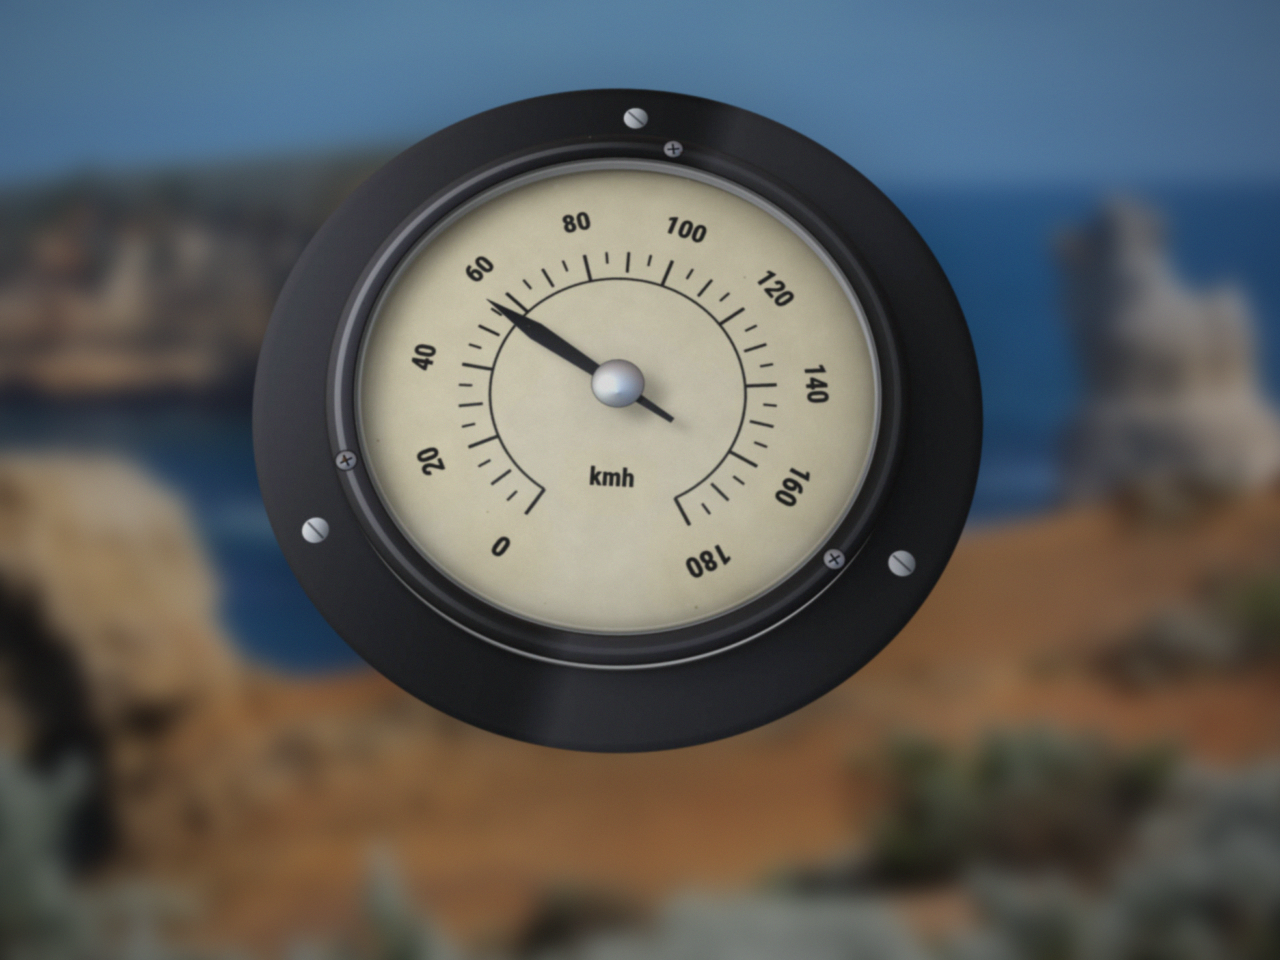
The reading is 55 km/h
